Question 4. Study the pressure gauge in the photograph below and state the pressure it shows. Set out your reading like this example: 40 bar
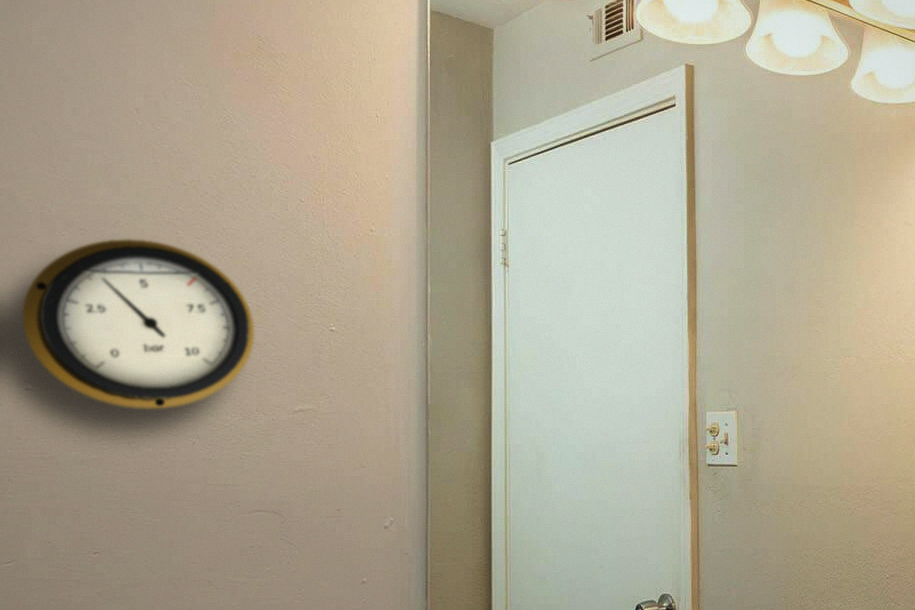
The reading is 3.75 bar
